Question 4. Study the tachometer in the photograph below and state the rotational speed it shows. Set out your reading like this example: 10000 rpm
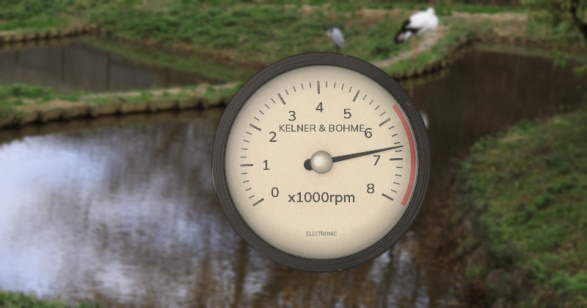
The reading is 6700 rpm
